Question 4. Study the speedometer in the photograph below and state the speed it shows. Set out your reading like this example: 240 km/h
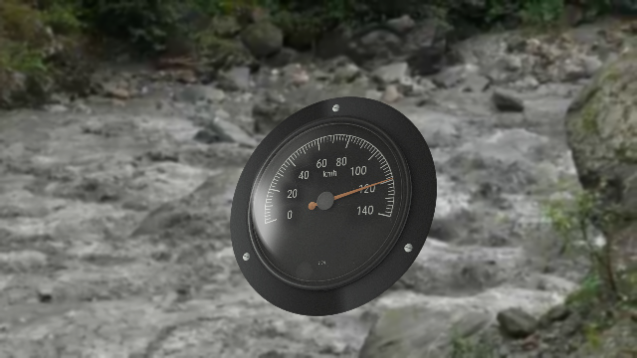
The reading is 120 km/h
